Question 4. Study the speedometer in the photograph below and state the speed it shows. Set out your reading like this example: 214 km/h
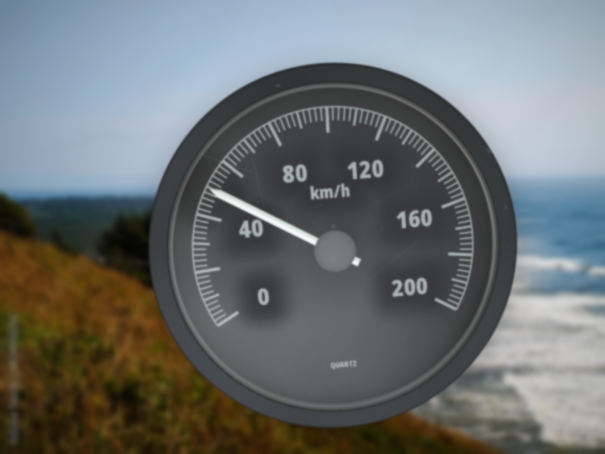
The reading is 50 km/h
